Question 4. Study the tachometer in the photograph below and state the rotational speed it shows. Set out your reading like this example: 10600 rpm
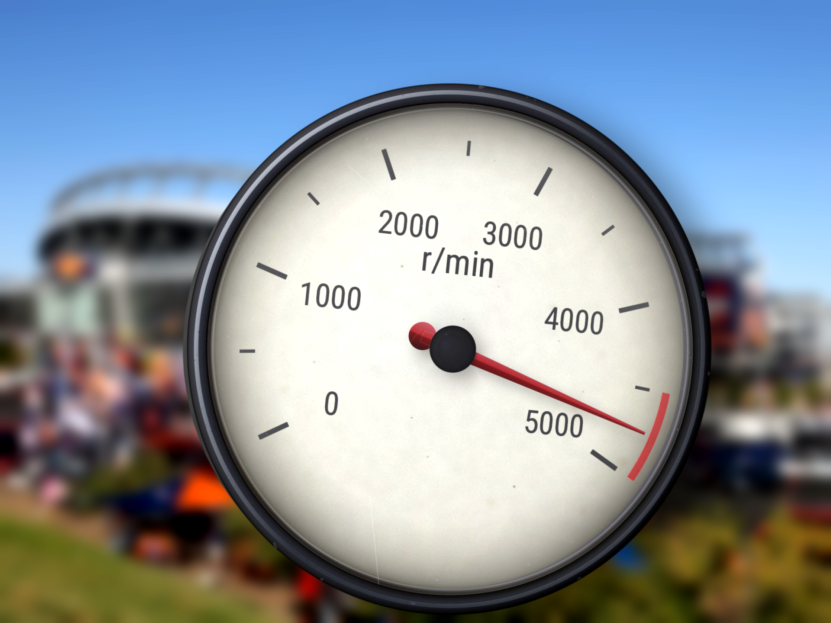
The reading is 4750 rpm
